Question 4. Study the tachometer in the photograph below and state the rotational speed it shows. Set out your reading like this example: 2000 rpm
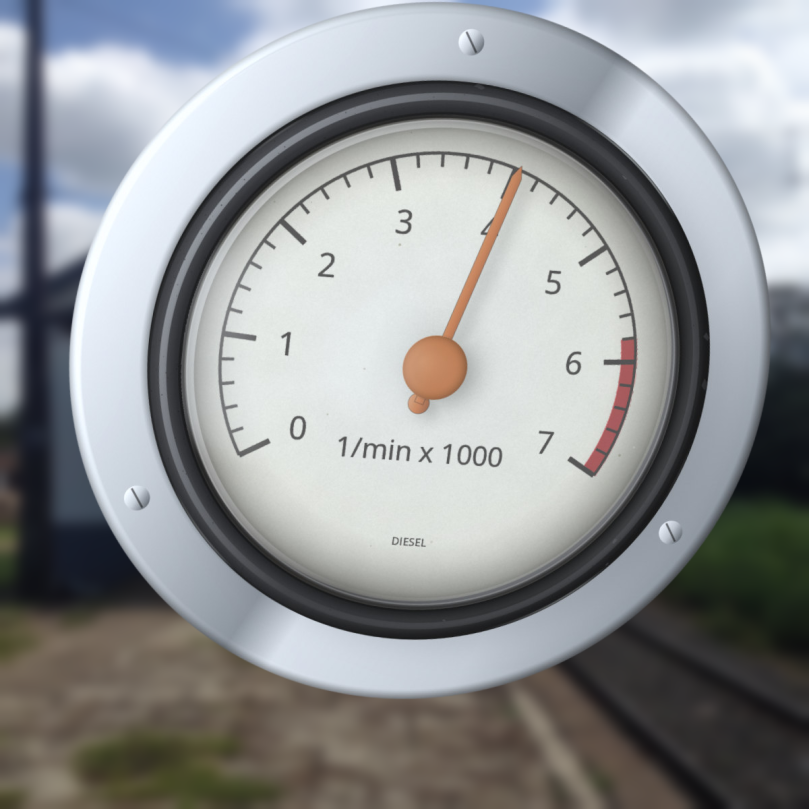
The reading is 4000 rpm
